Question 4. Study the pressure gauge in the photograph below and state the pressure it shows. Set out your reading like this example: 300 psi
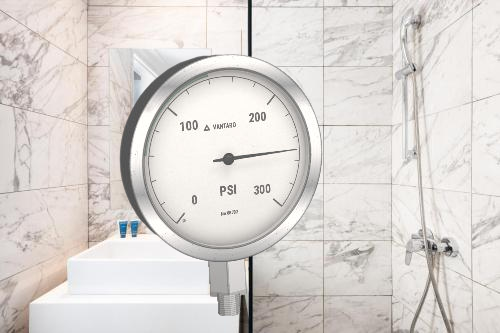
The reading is 250 psi
